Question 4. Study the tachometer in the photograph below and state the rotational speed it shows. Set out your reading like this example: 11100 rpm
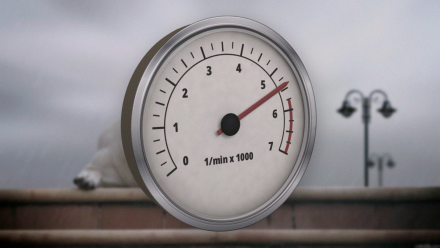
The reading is 5375 rpm
